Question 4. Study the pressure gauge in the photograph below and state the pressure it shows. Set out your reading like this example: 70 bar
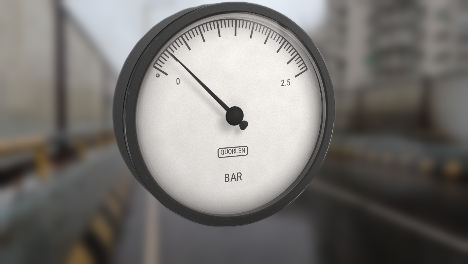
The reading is 0.25 bar
